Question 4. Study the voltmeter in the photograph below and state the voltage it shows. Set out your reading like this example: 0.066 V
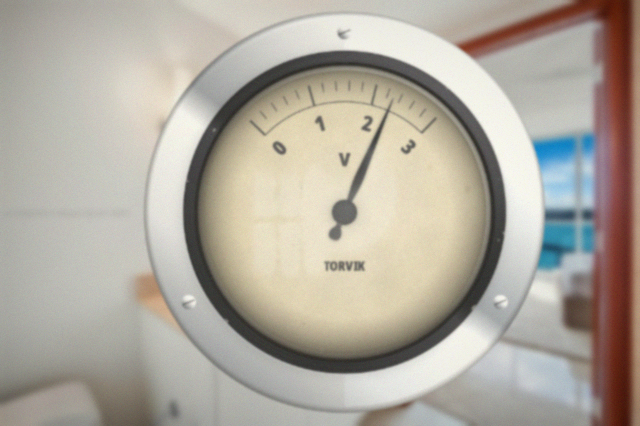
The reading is 2.3 V
